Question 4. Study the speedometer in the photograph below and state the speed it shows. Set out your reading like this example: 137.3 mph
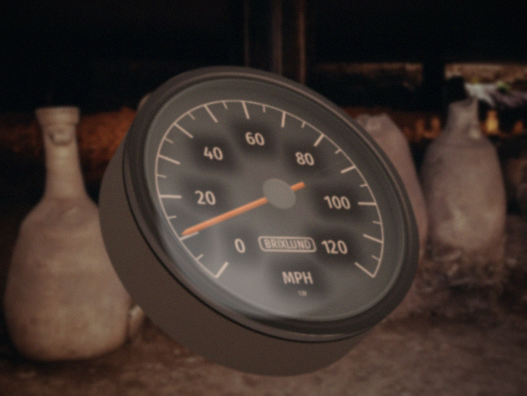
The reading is 10 mph
